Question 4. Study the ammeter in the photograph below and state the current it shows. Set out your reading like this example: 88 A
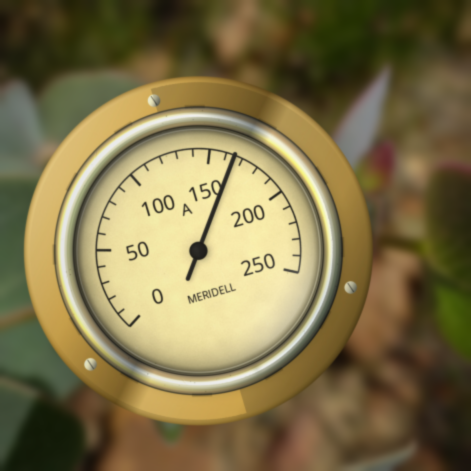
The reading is 165 A
